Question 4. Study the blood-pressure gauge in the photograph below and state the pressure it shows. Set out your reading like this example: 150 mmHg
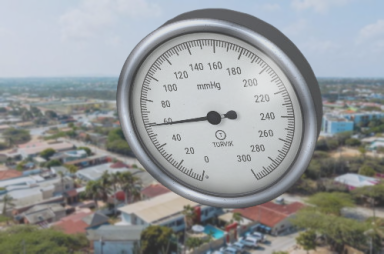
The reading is 60 mmHg
